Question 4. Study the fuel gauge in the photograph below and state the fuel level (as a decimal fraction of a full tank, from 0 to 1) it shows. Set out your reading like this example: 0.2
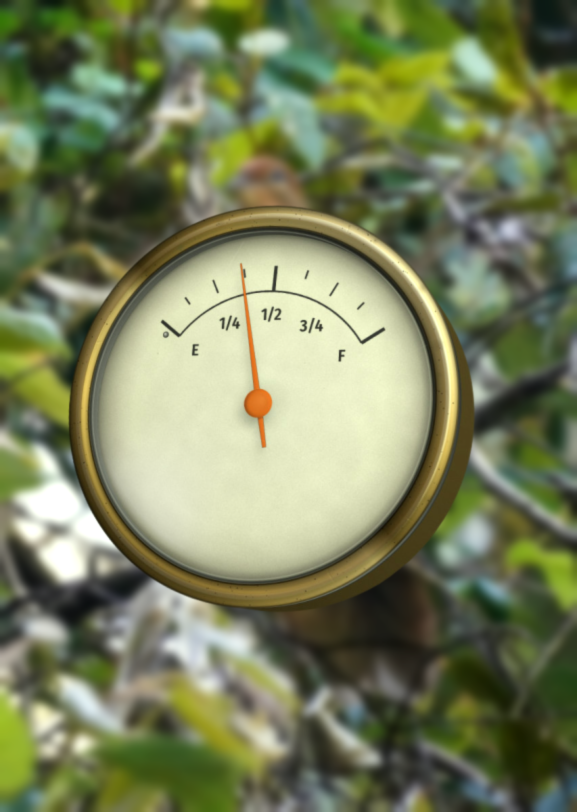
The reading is 0.375
